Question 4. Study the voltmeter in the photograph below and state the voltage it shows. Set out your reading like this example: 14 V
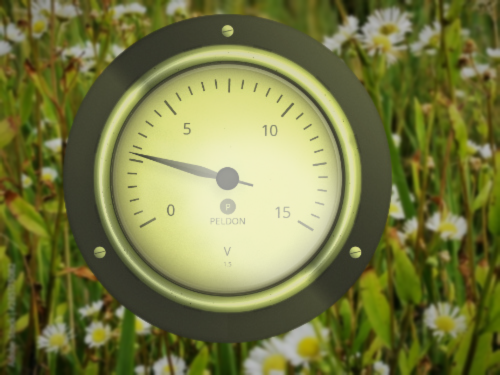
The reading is 2.75 V
